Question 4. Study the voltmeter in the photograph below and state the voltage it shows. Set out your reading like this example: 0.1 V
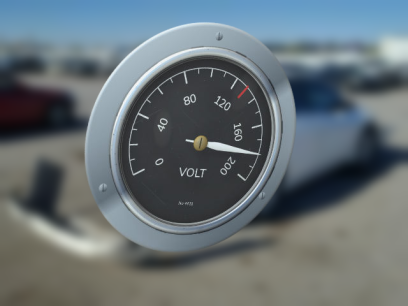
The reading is 180 V
